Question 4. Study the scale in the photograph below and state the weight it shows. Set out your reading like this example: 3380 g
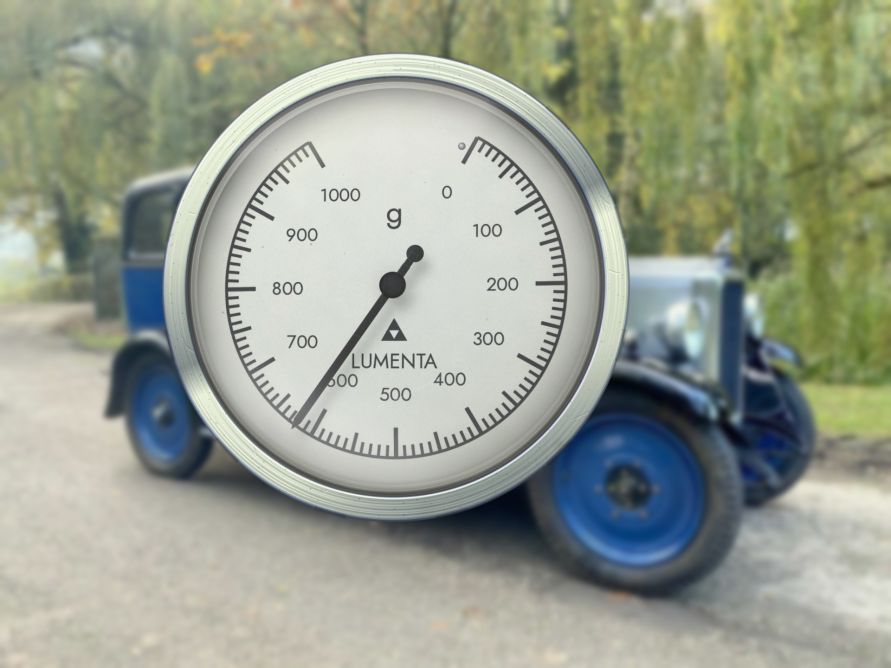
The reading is 620 g
